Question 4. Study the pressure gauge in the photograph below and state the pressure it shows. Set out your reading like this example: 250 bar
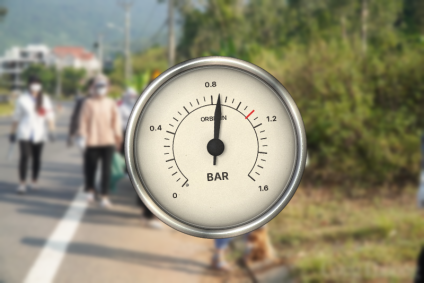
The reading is 0.85 bar
